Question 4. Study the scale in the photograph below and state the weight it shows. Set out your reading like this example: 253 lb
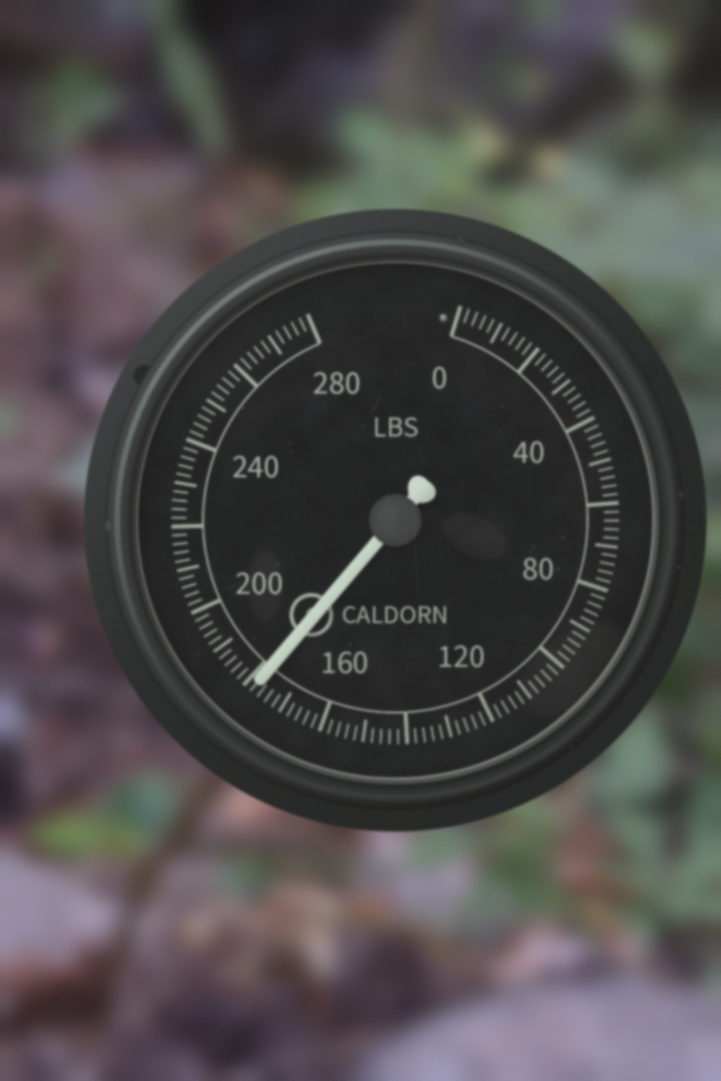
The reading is 178 lb
